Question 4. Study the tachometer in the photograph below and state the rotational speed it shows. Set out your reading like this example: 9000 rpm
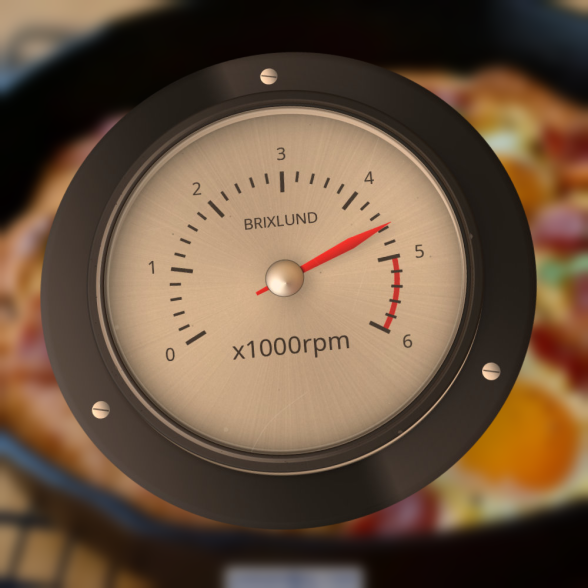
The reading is 4600 rpm
